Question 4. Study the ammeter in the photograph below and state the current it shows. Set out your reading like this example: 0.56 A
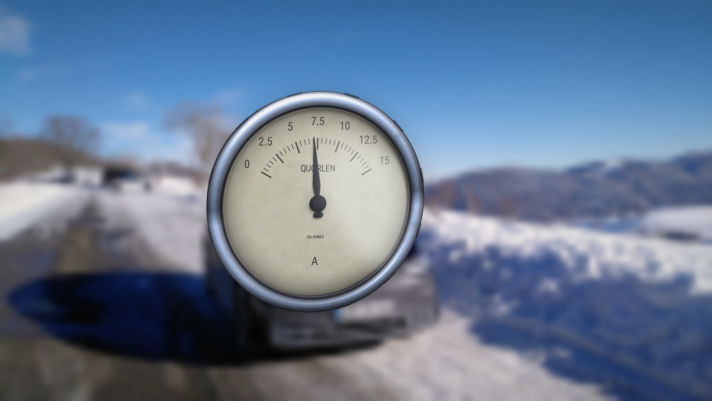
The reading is 7 A
